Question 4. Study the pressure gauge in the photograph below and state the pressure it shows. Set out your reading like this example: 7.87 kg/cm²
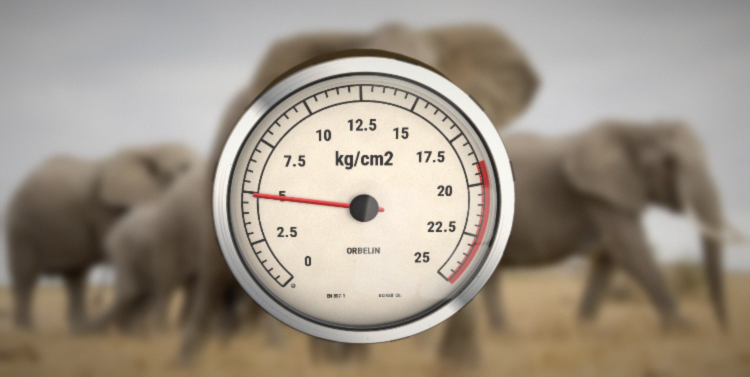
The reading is 5 kg/cm²
